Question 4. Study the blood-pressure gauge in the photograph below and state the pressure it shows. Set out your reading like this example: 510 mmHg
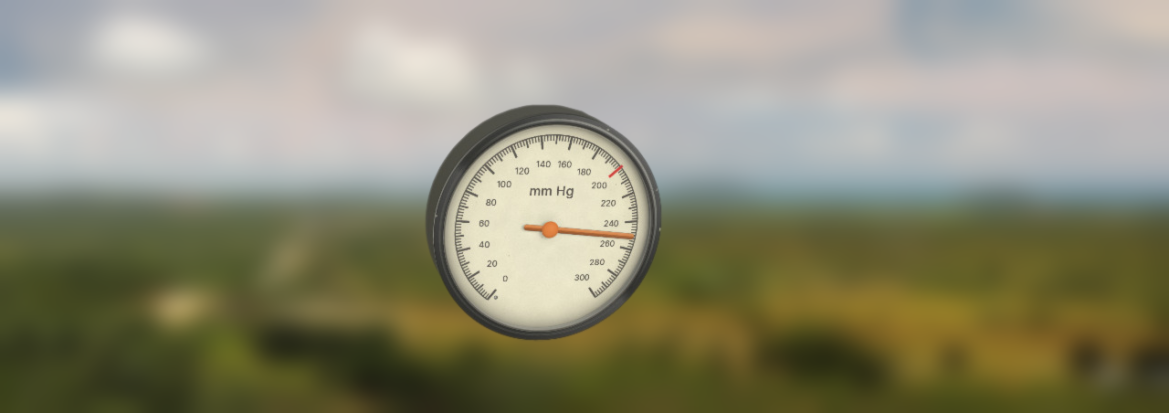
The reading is 250 mmHg
